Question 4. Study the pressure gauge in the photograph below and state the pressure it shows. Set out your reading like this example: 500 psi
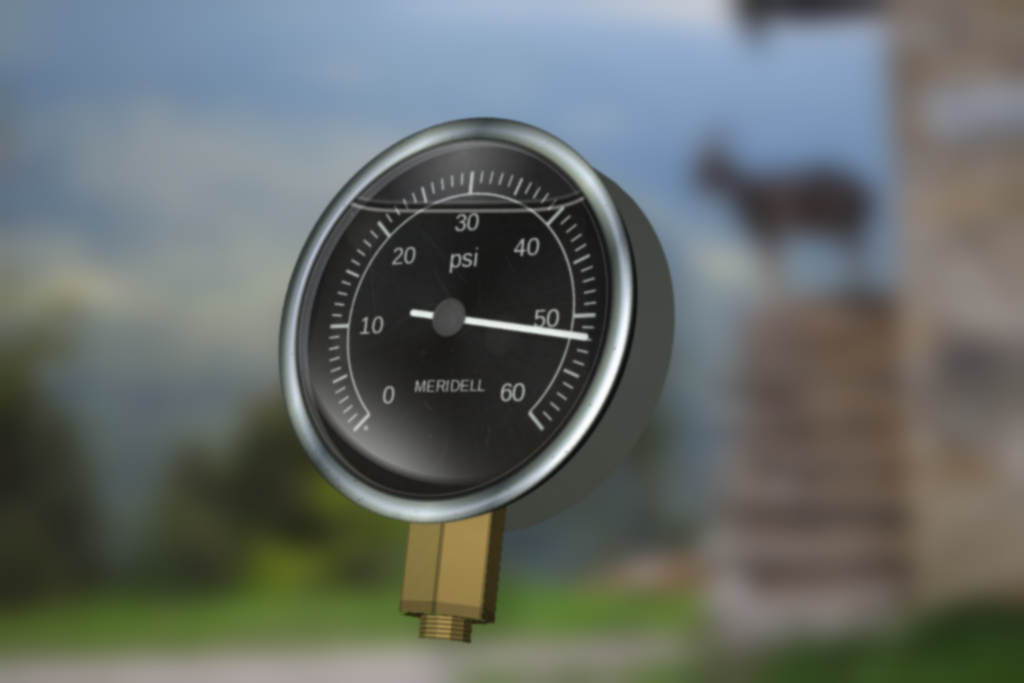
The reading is 52 psi
